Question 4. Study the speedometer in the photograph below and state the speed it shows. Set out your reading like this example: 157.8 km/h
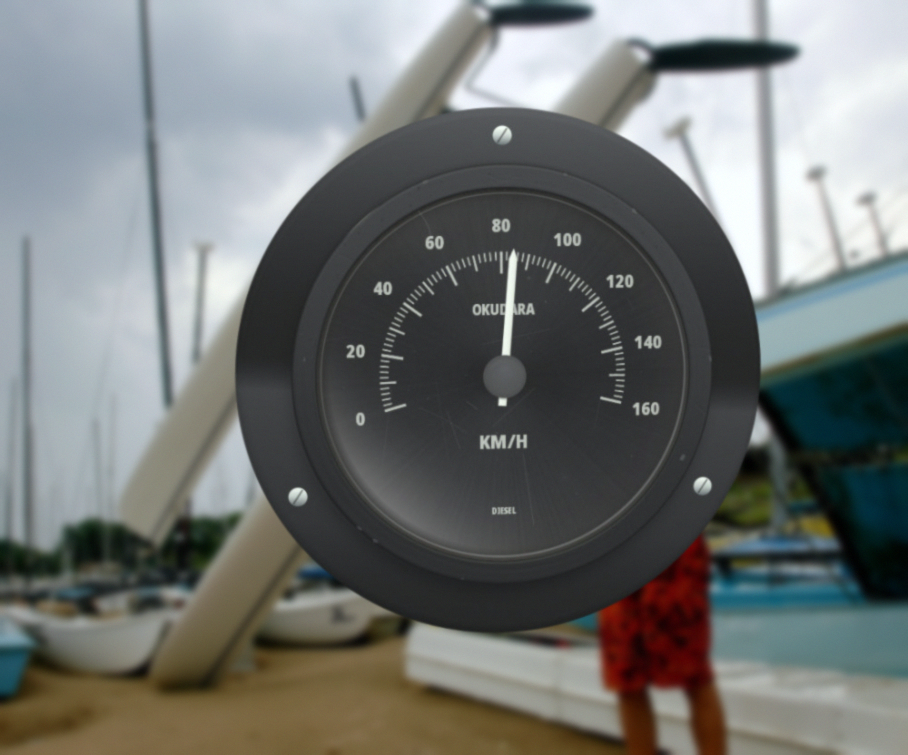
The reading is 84 km/h
